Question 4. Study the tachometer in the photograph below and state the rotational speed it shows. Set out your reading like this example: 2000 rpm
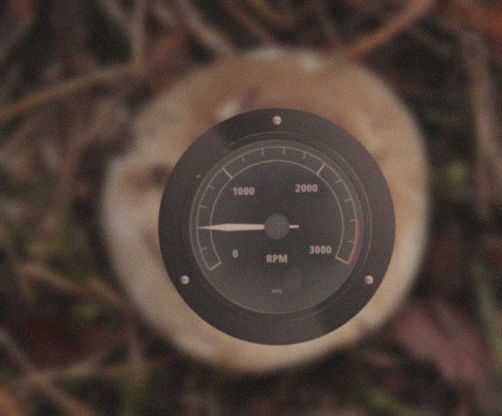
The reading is 400 rpm
